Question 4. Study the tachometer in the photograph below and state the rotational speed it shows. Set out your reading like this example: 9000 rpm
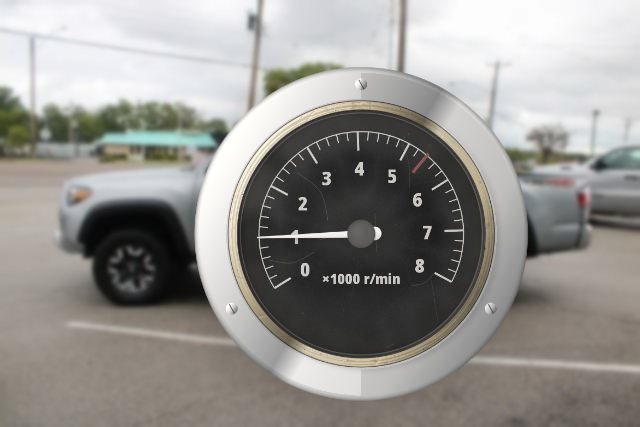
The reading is 1000 rpm
